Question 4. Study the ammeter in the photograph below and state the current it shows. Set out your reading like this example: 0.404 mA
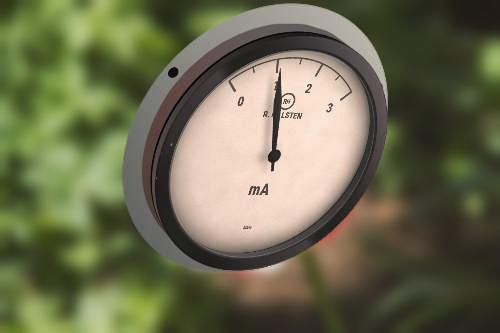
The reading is 1 mA
